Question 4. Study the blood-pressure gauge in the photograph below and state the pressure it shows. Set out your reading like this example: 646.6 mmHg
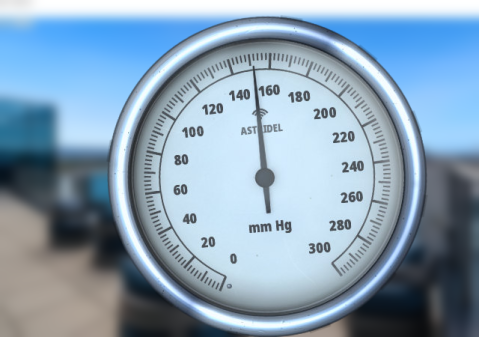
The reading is 152 mmHg
